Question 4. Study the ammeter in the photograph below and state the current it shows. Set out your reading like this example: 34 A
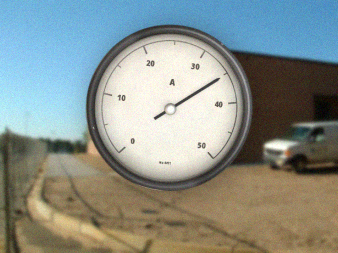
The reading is 35 A
